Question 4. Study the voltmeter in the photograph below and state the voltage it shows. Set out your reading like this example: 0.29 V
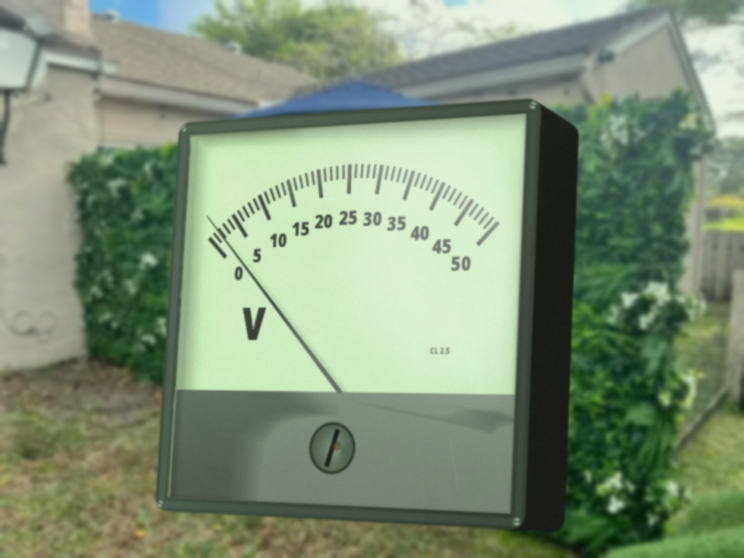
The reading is 2 V
